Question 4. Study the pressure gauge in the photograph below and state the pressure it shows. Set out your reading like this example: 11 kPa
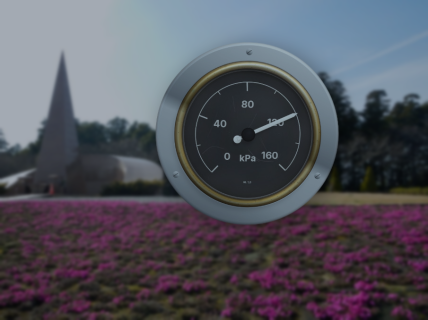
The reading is 120 kPa
